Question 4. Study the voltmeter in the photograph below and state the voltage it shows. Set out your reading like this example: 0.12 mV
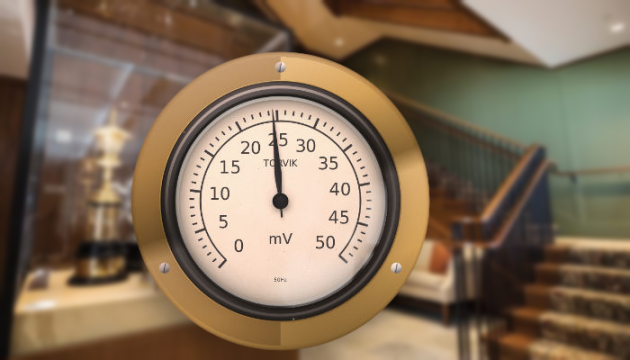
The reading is 24.5 mV
